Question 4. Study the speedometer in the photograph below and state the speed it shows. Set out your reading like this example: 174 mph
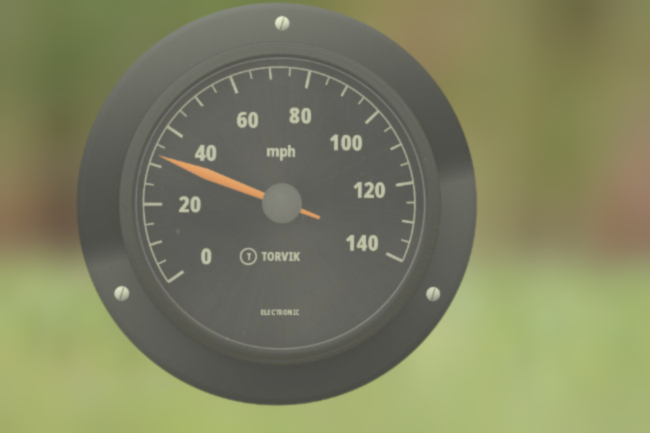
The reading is 32.5 mph
